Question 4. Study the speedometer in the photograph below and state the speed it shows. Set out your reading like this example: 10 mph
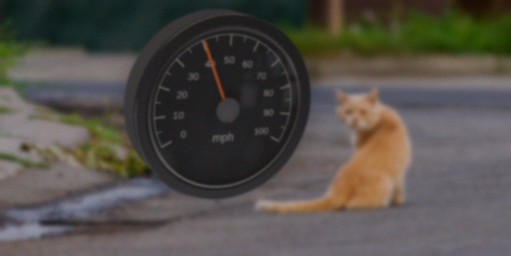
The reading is 40 mph
